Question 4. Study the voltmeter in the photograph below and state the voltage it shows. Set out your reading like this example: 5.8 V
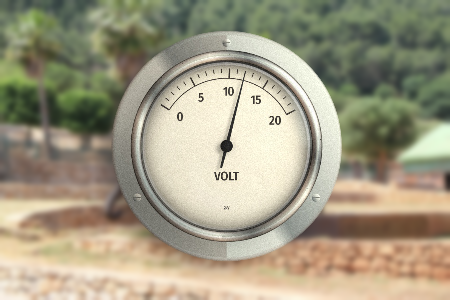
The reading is 12 V
